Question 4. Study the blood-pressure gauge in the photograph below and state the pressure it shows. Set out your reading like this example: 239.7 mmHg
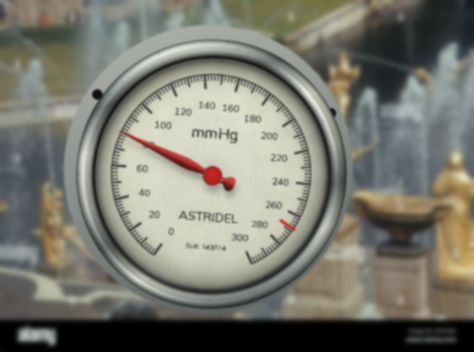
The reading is 80 mmHg
